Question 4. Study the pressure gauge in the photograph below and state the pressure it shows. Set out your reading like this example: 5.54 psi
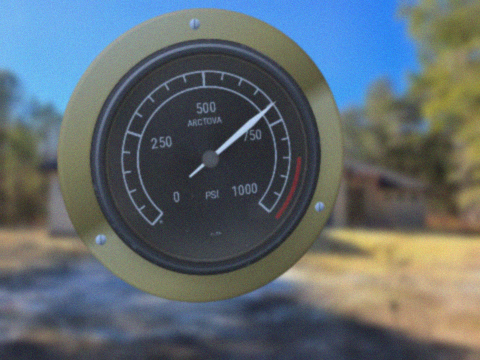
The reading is 700 psi
